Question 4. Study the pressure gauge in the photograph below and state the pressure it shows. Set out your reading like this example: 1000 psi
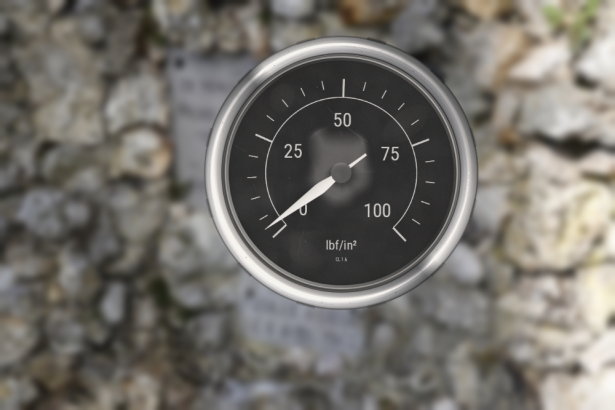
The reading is 2.5 psi
